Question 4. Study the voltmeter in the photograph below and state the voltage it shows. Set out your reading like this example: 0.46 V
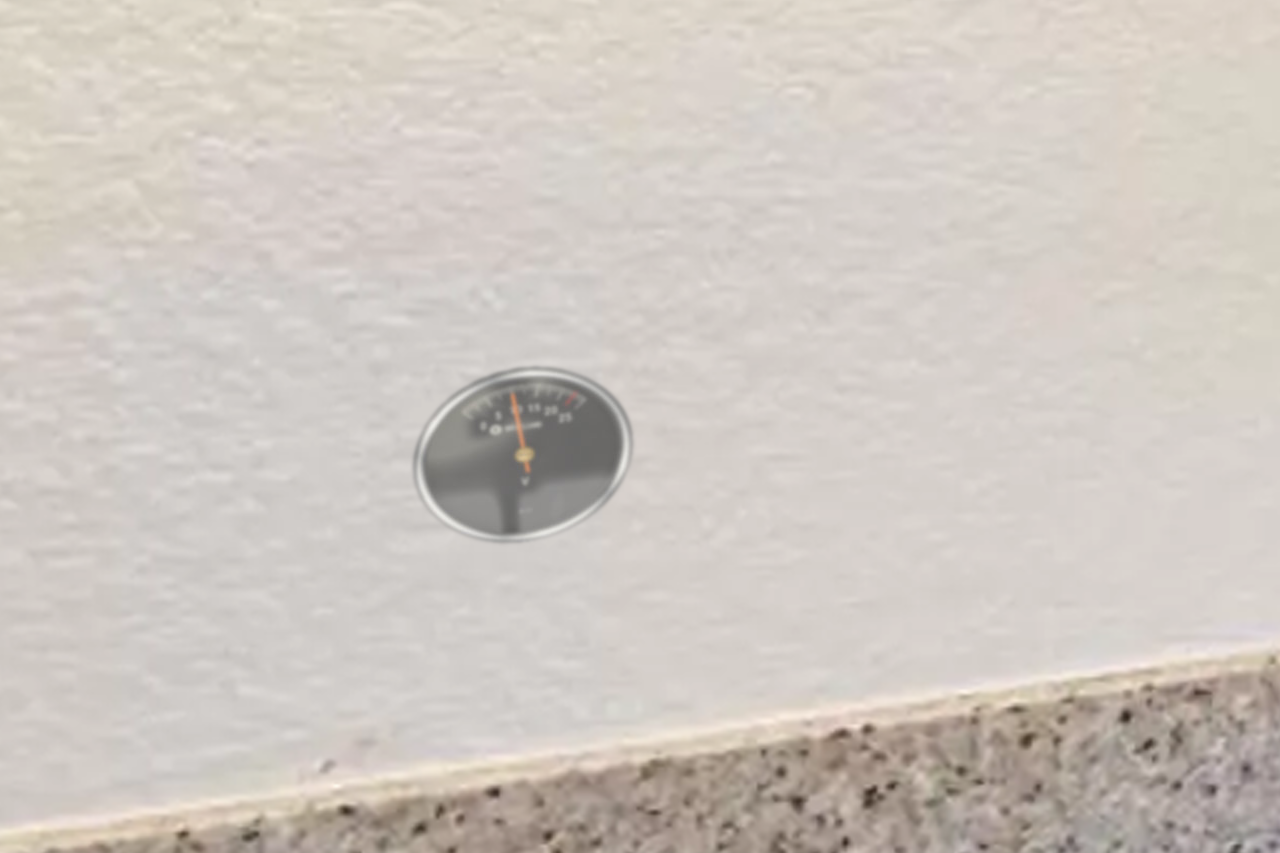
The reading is 10 V
